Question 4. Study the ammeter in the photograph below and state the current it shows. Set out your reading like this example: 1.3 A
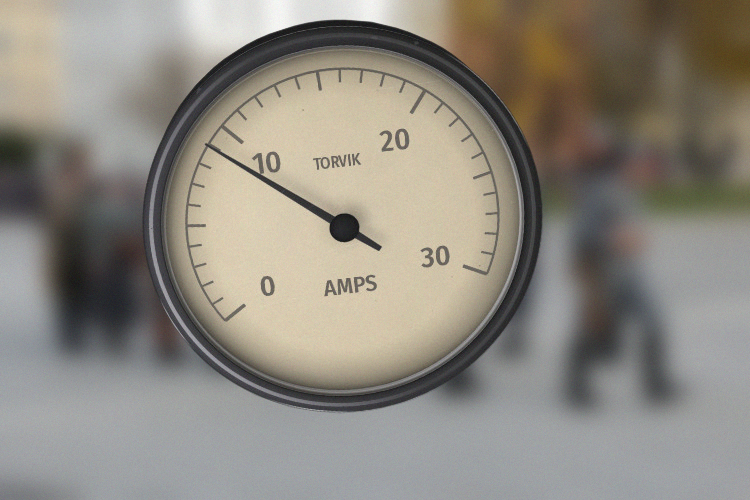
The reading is 9 A
